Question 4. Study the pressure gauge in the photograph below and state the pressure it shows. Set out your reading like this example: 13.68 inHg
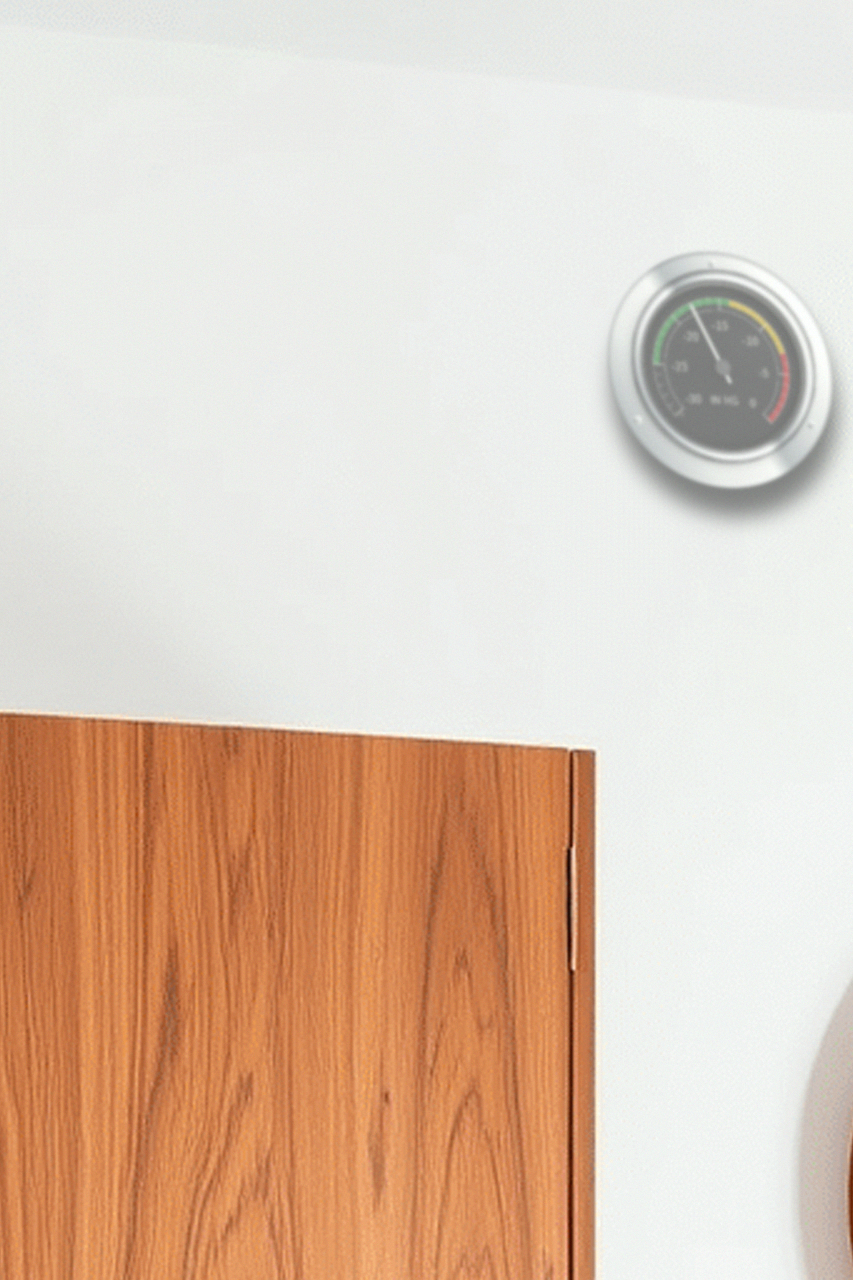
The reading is -18 inHg
